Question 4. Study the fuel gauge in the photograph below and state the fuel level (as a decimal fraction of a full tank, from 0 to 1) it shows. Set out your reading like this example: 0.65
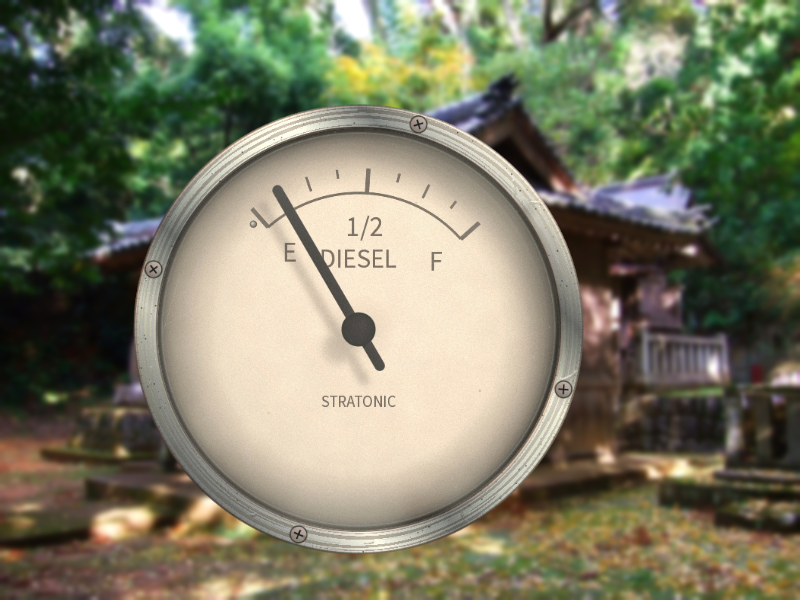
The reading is 0.125
